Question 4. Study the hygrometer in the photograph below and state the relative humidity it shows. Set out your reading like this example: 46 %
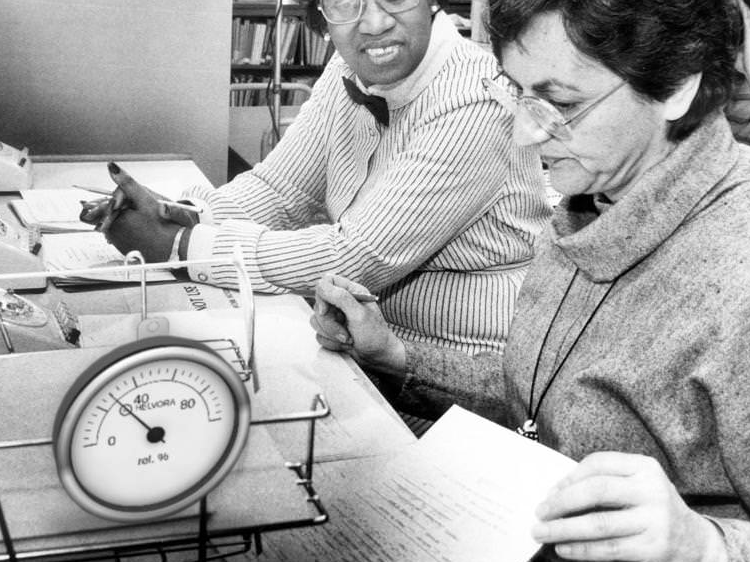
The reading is 28 %
